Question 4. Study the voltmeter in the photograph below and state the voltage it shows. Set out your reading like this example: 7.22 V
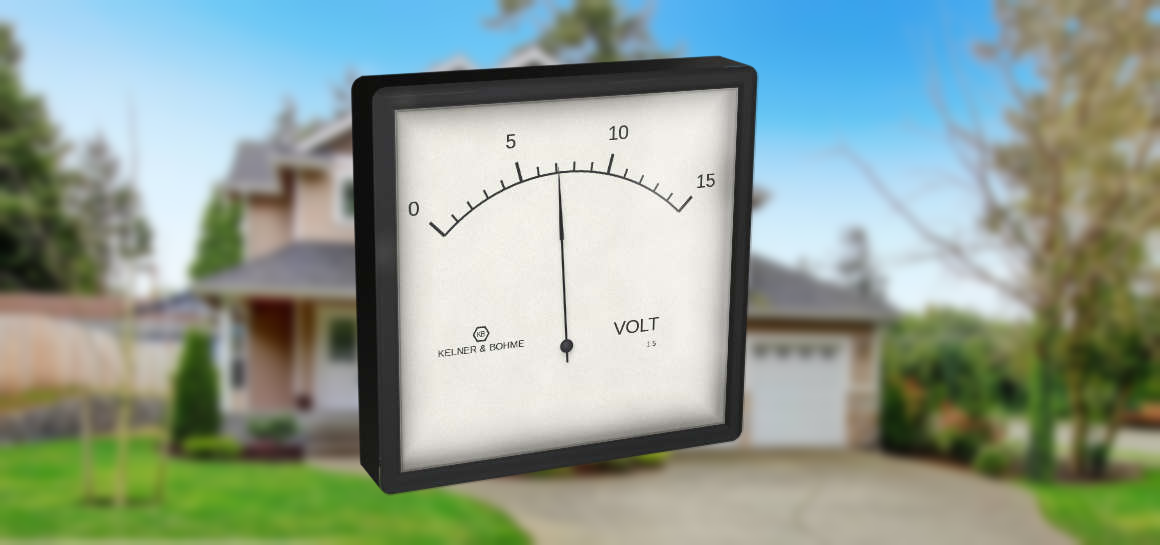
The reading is 7 V
